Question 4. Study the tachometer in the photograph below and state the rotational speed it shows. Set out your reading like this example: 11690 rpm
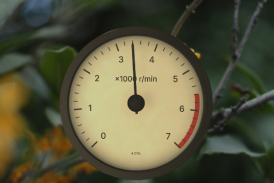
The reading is 3400 rpm
